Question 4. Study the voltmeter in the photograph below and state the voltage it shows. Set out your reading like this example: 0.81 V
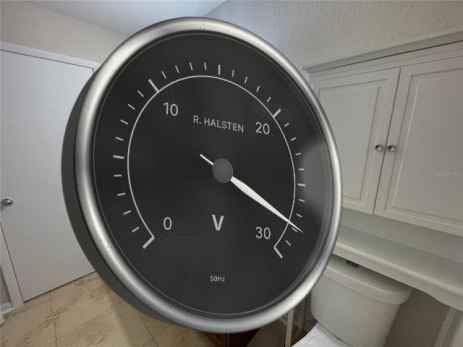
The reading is 28 V
